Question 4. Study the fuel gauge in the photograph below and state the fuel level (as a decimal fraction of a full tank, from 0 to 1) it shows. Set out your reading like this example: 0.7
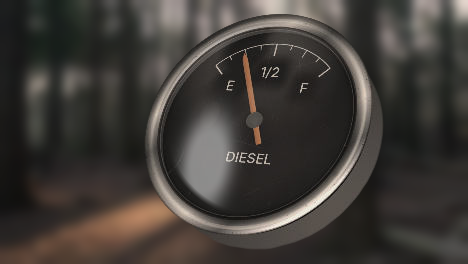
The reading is 0.25
